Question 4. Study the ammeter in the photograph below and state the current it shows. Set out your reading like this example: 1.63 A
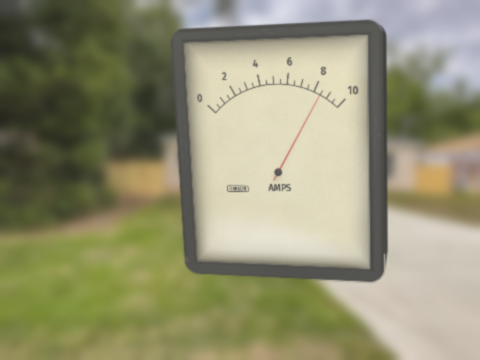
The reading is 8.5 A
